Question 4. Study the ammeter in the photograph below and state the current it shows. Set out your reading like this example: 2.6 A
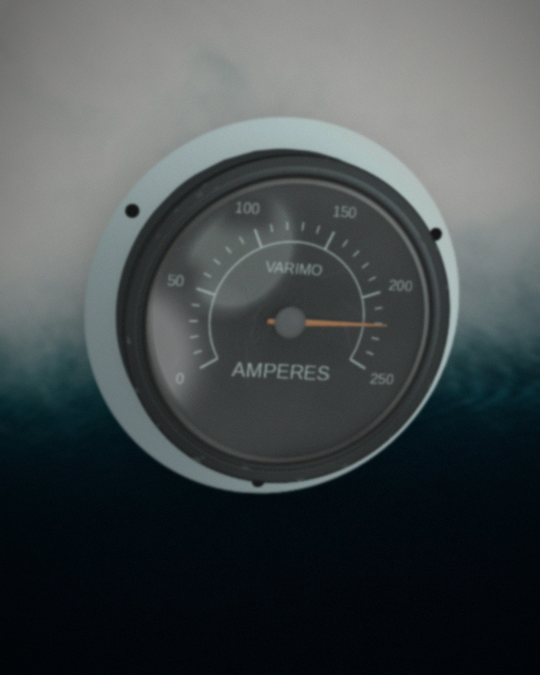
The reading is 220 A
